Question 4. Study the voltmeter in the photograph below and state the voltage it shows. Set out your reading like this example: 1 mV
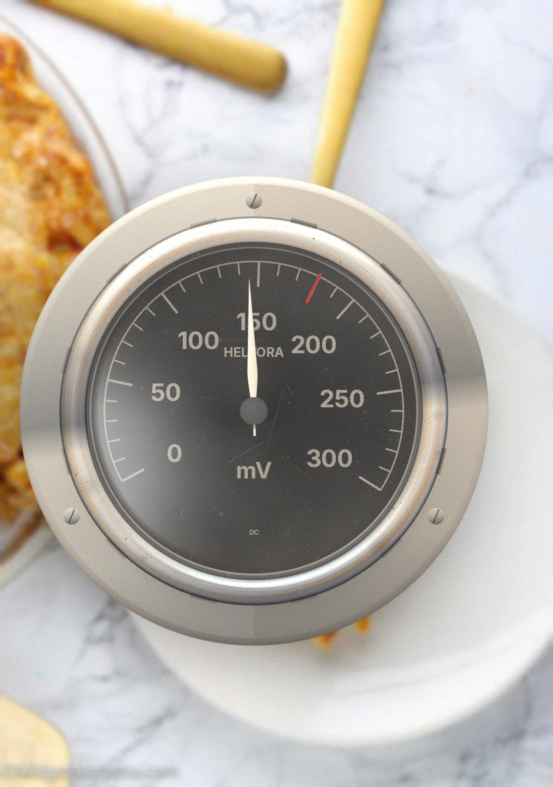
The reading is 145 mV
